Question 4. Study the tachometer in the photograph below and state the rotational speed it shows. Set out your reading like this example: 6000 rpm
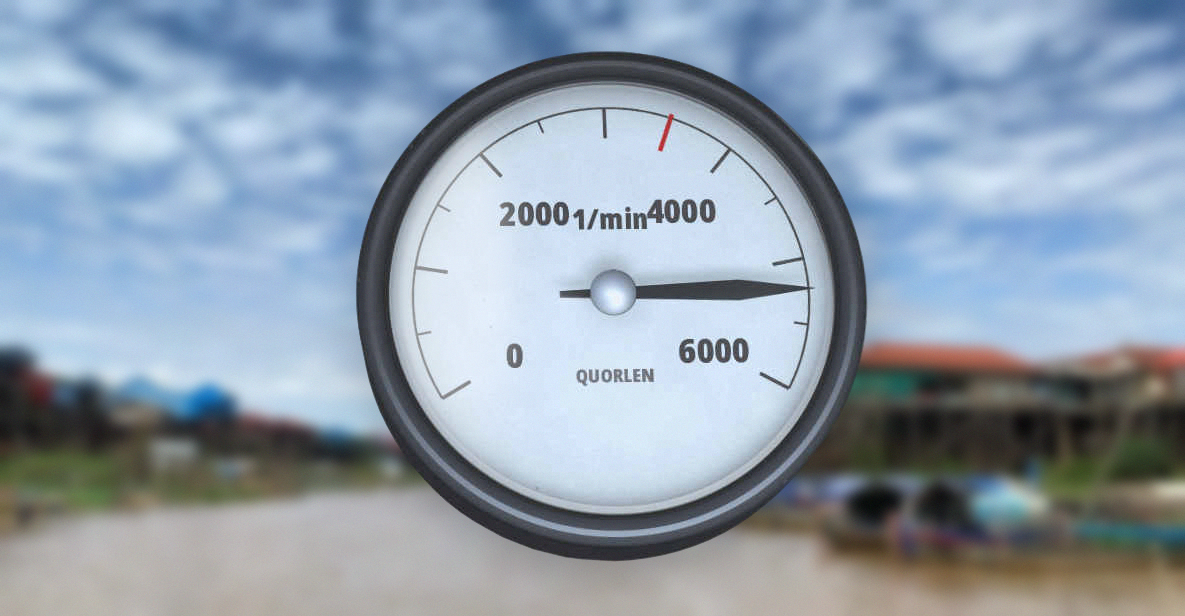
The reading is 5250 rpm
